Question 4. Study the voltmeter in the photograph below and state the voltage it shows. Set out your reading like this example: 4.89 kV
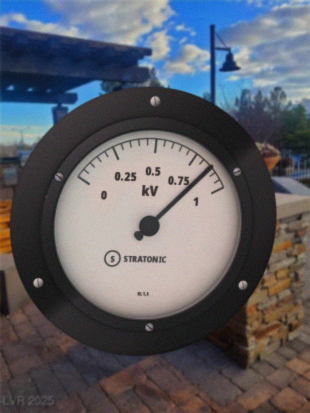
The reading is 0.85 kV
